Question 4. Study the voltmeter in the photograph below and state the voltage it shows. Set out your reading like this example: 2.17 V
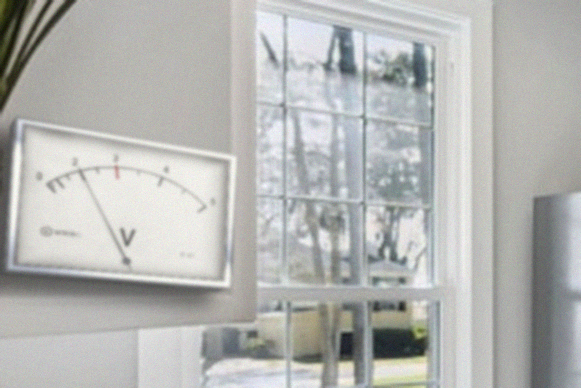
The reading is 2 V
